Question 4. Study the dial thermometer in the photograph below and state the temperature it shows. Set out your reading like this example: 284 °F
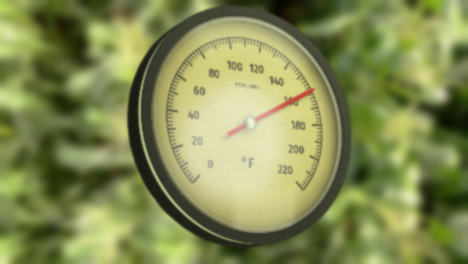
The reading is 160 °F
